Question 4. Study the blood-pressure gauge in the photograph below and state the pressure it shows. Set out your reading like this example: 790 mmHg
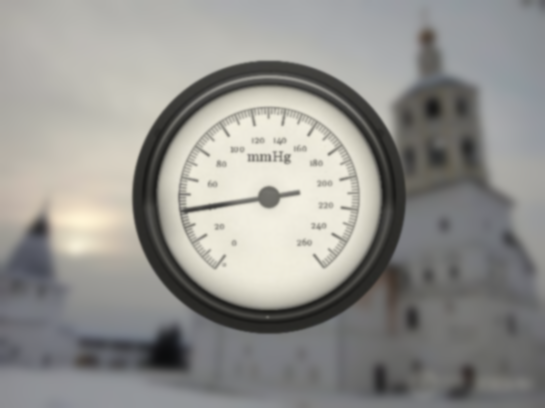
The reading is 40 mmHg
